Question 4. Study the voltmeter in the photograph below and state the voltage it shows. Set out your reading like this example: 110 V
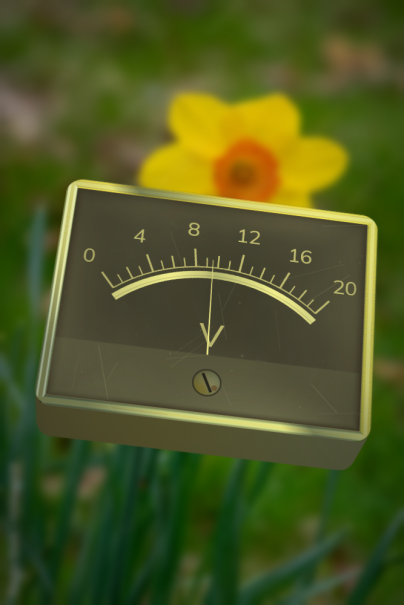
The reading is 9.5 V
